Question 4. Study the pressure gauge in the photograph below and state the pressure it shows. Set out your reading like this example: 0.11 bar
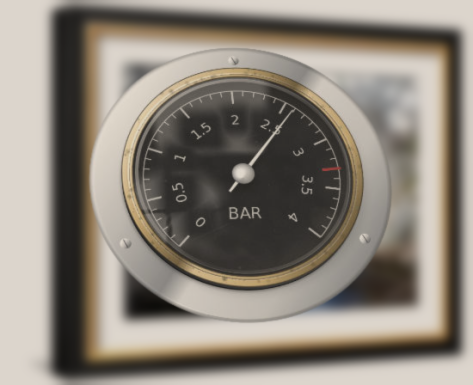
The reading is 2.6 bar
